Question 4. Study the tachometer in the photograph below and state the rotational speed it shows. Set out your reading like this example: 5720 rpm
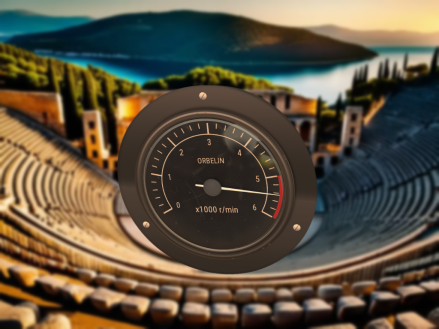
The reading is 5400 rpm
